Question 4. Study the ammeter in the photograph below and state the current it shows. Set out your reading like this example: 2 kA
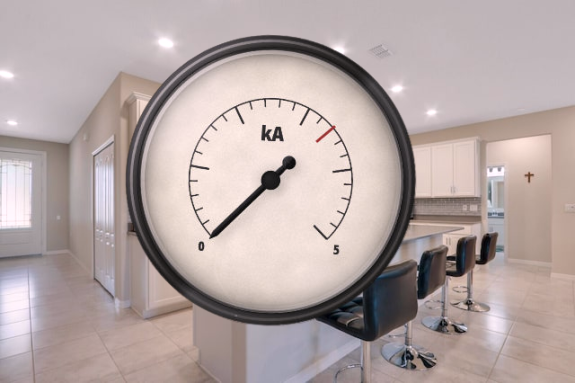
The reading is 0 kA
